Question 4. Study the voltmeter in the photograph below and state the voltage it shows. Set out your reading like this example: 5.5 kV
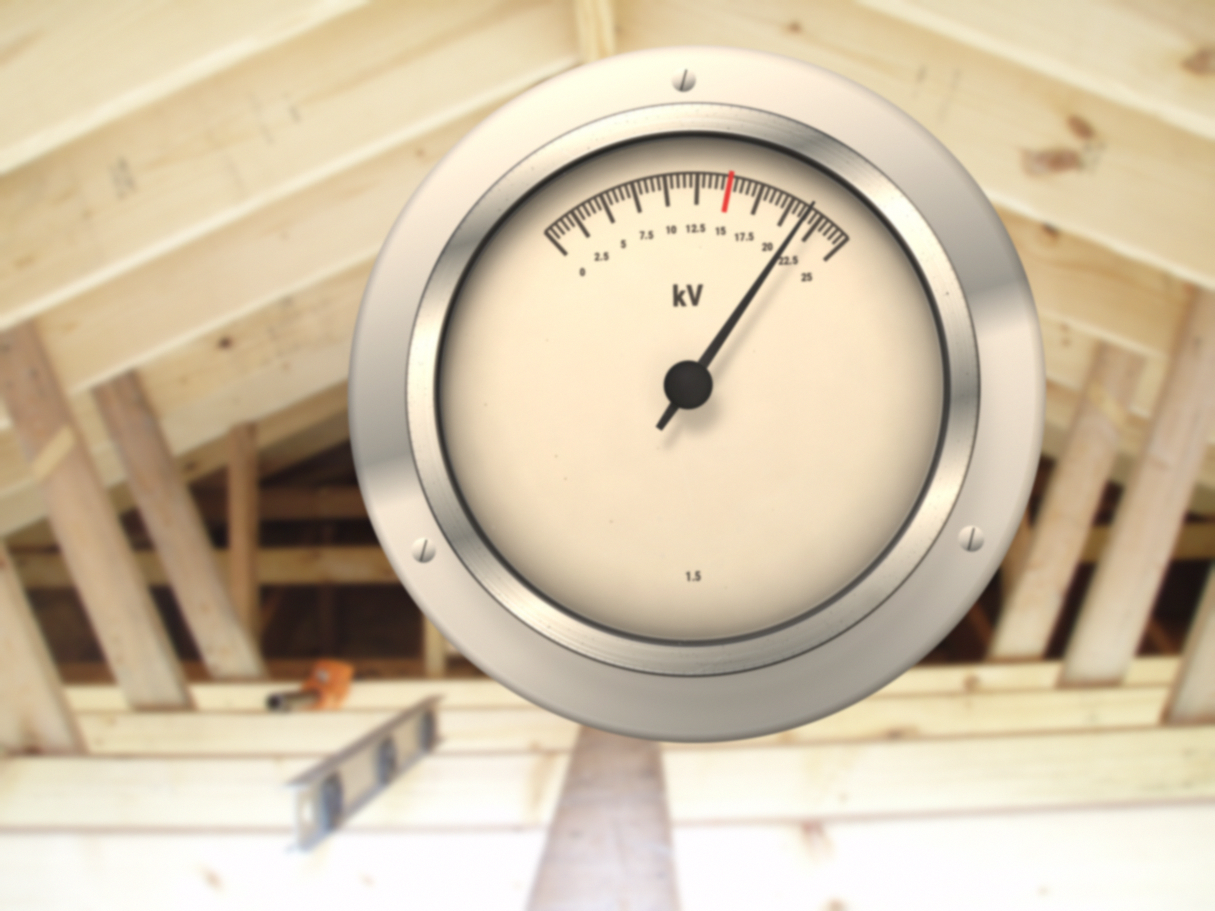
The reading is 21.5 kV
